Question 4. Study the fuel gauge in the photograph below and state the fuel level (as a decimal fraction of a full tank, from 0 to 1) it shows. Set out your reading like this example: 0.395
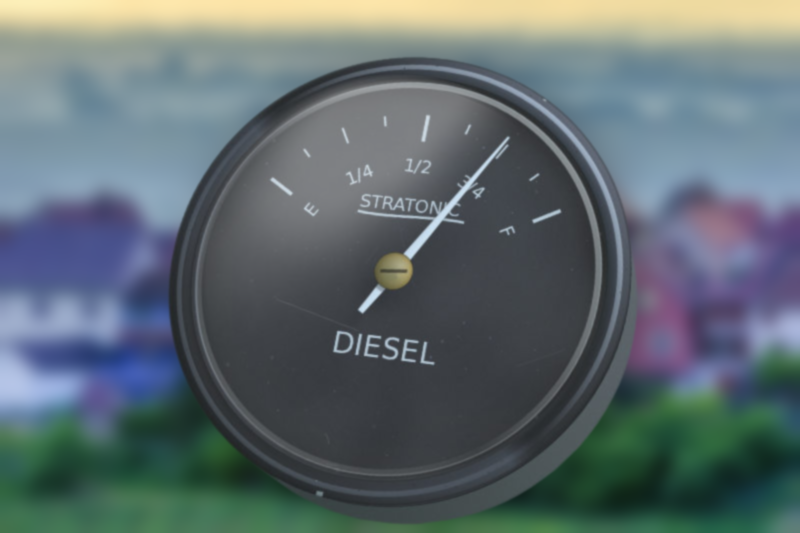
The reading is 0.75
